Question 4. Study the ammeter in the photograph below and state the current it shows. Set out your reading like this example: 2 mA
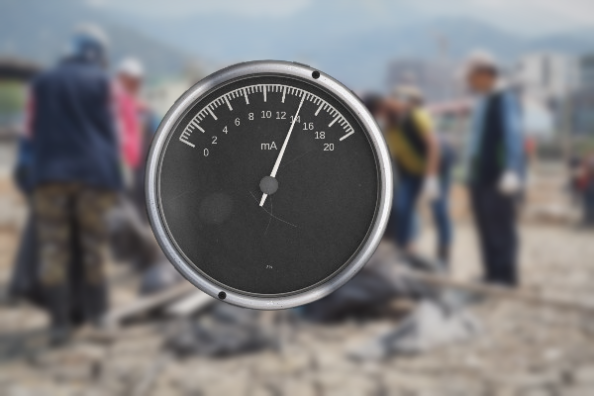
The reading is 14 mA
